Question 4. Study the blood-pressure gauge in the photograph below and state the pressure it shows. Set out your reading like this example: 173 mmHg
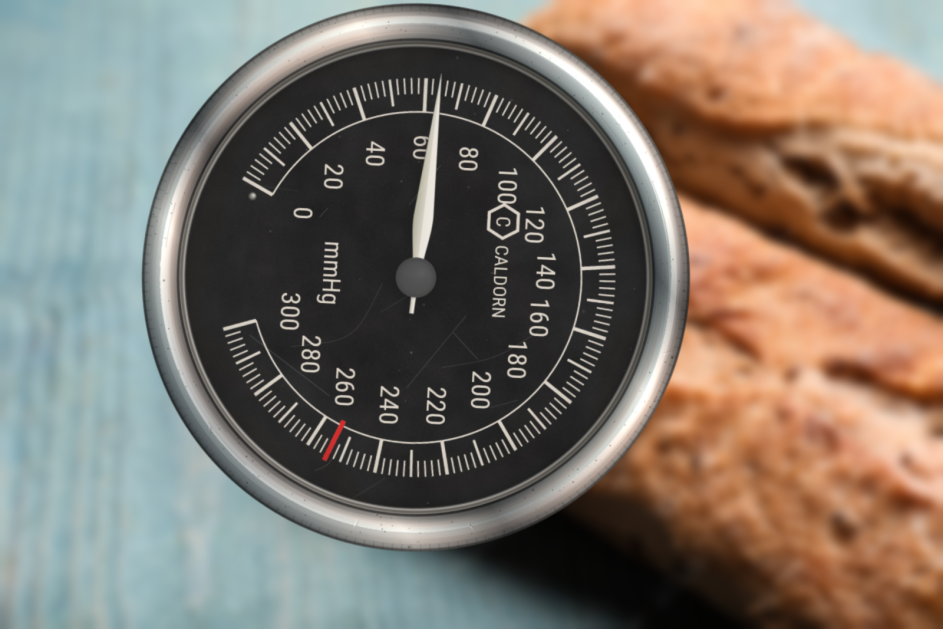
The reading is 64 mmHg
